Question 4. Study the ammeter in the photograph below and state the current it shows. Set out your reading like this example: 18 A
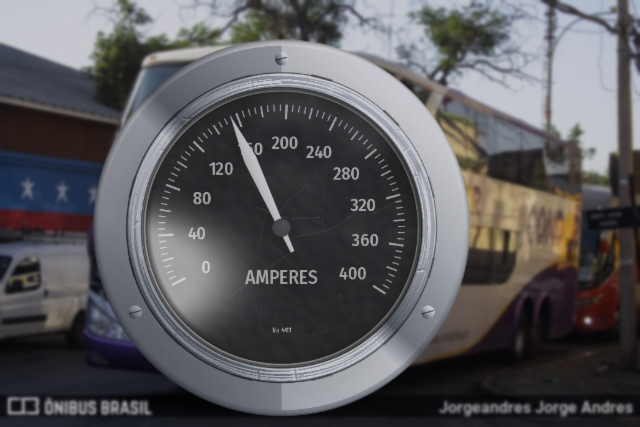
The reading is 155 A
